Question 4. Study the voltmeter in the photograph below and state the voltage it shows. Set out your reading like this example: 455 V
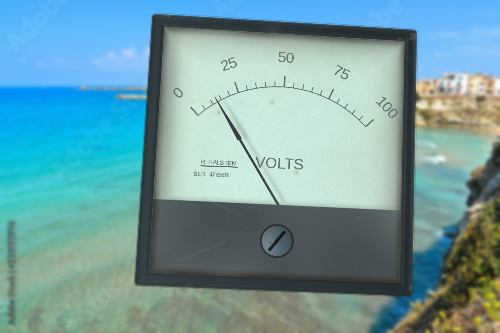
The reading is 12.5 V
